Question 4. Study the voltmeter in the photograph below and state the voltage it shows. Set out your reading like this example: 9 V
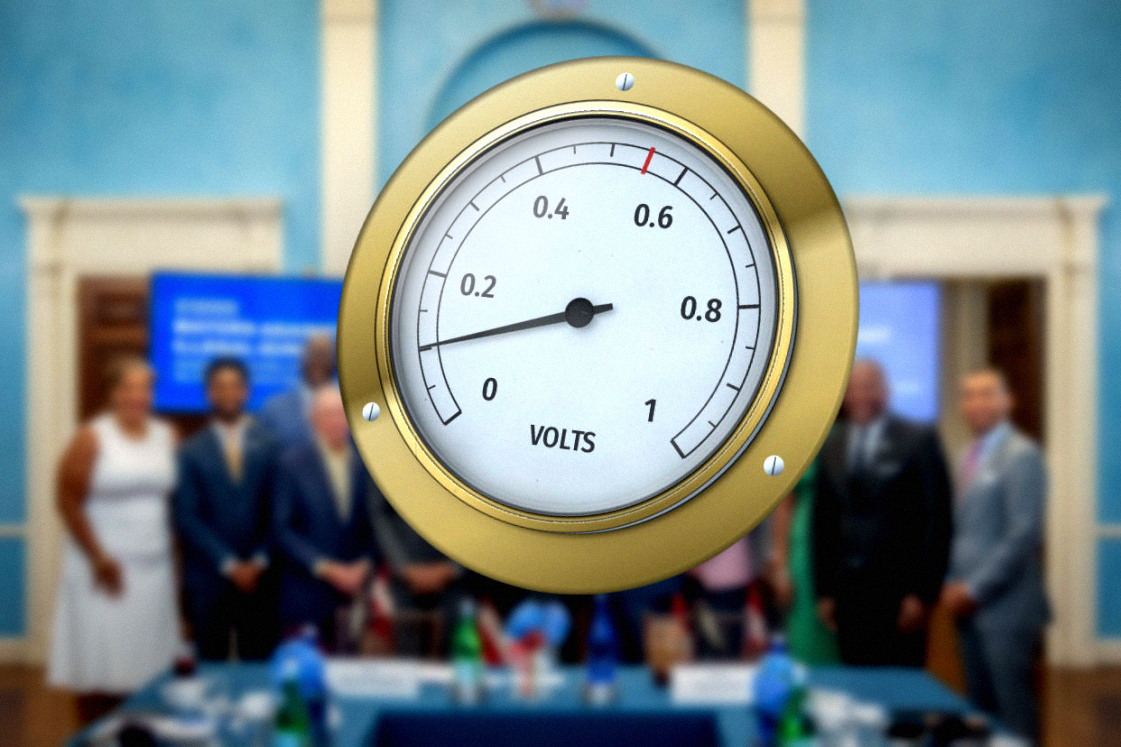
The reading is 0.1 V
